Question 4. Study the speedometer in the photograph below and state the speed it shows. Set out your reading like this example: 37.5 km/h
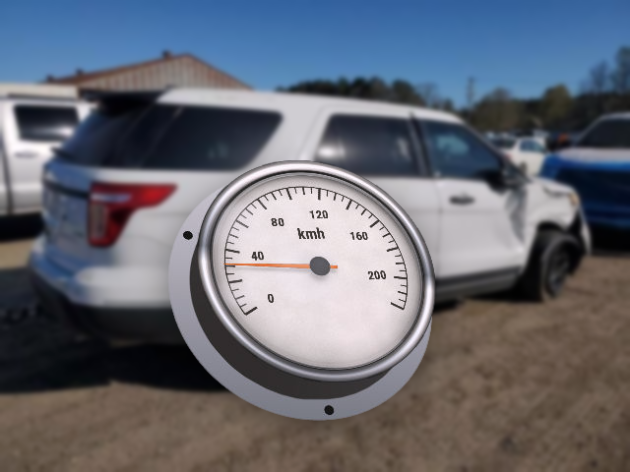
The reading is 30 km/h
